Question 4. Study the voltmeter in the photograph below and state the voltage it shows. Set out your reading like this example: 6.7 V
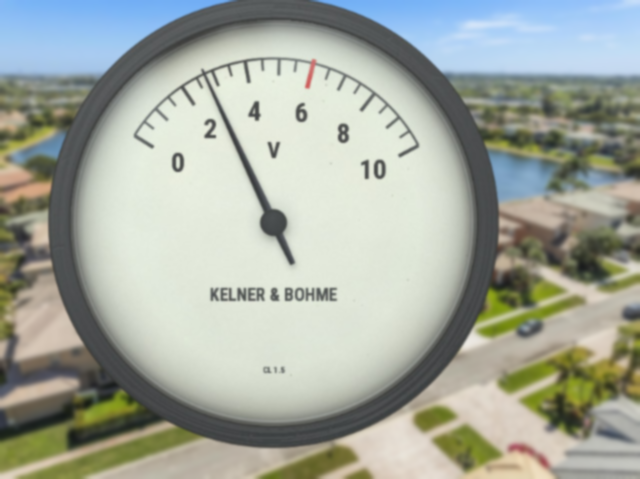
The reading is 2.75 V
